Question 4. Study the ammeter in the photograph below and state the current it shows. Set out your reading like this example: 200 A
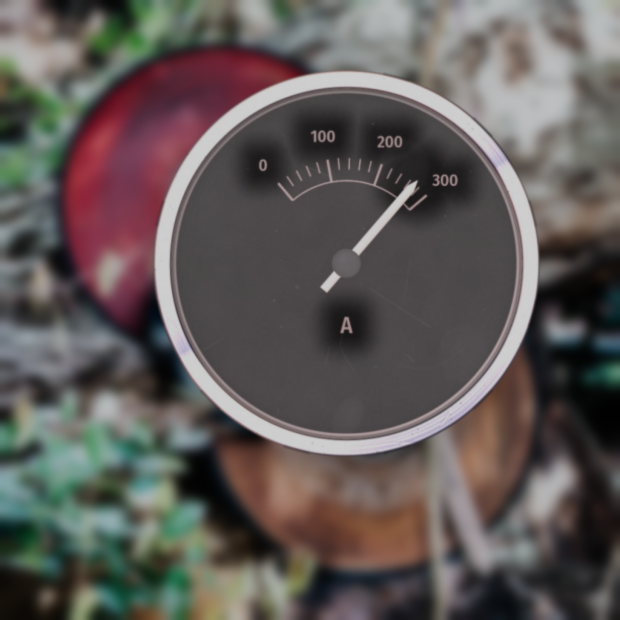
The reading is 270 A
